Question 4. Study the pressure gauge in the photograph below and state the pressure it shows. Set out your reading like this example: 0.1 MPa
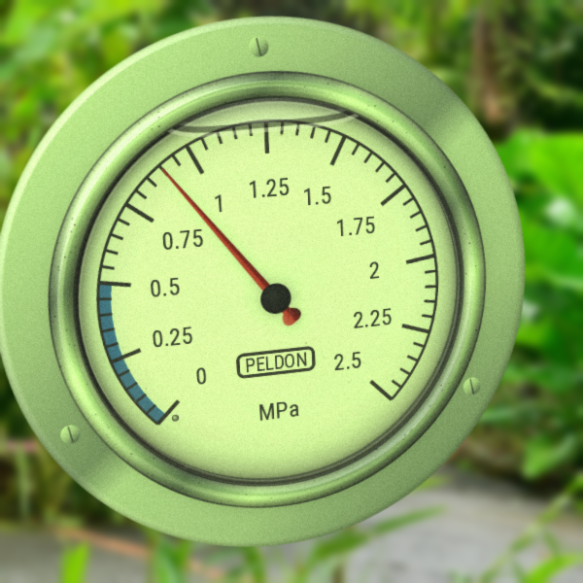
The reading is 0.9 MPa
